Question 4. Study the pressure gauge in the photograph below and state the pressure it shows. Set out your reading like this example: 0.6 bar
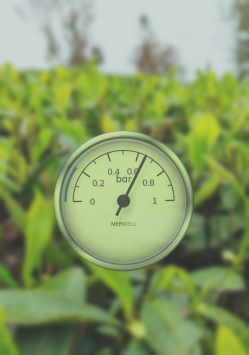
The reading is 0.65 bar
